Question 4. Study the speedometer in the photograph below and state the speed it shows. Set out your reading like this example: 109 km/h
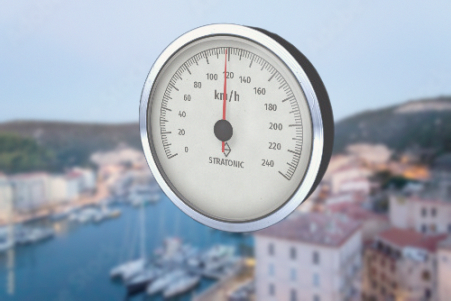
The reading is 120 km/h
